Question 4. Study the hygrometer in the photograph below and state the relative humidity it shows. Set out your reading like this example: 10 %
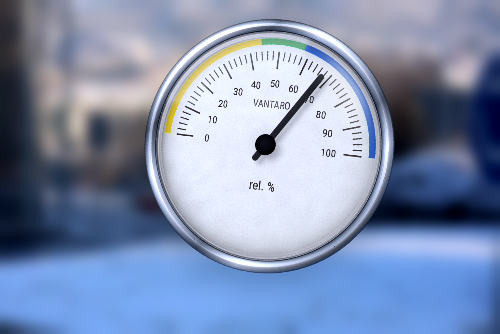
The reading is 68 %
